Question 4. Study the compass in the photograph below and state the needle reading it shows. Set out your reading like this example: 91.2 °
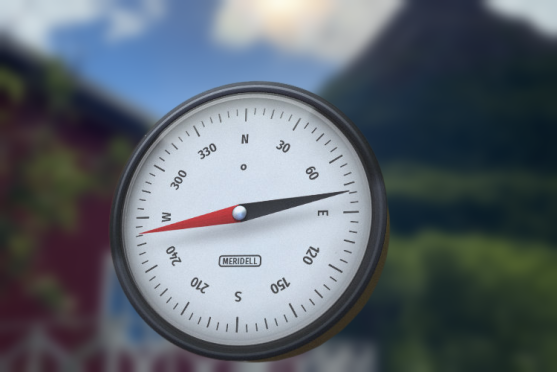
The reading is 260 °
